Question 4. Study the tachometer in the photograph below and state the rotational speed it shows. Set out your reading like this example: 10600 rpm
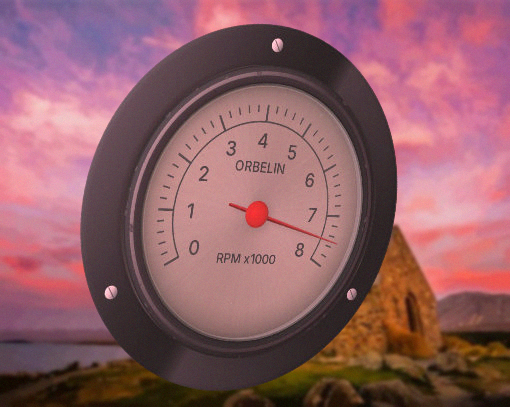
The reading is 7500 rpm
